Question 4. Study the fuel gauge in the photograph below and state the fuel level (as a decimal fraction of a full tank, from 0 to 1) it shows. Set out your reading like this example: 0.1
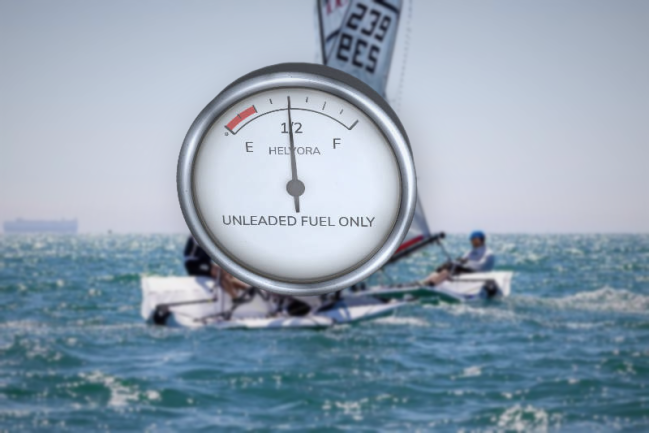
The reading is 0.5
